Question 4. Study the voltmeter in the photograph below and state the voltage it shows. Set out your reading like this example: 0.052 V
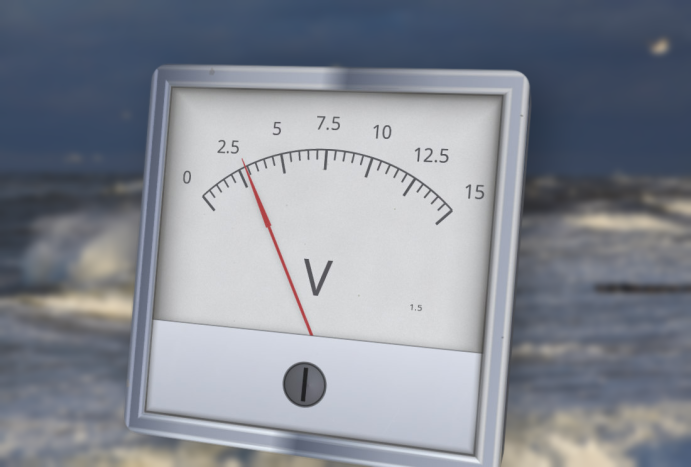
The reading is 3 V
